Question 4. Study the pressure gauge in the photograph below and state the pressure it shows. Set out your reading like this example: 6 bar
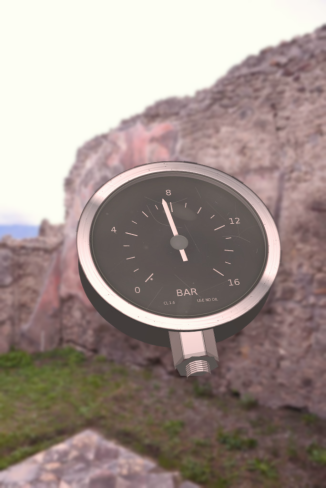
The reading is 7.5 bar
